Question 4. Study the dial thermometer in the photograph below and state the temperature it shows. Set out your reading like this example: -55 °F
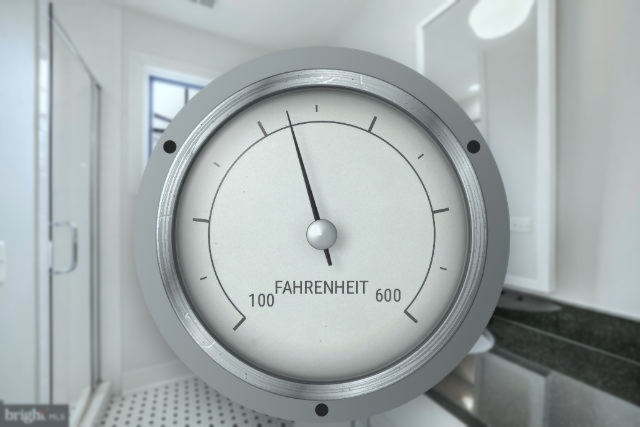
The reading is 325 °F
